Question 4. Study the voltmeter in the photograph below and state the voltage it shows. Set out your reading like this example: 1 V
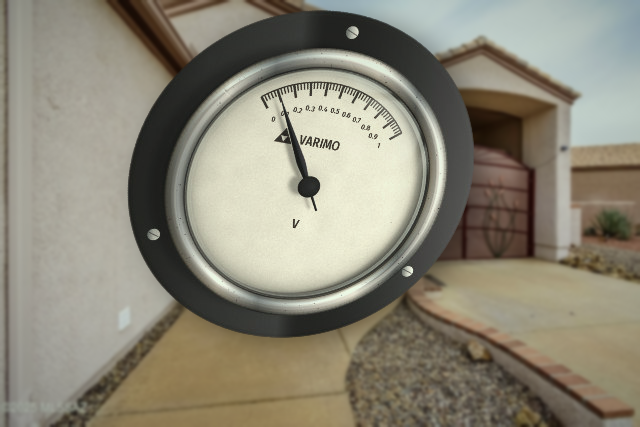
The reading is 0.1 V
